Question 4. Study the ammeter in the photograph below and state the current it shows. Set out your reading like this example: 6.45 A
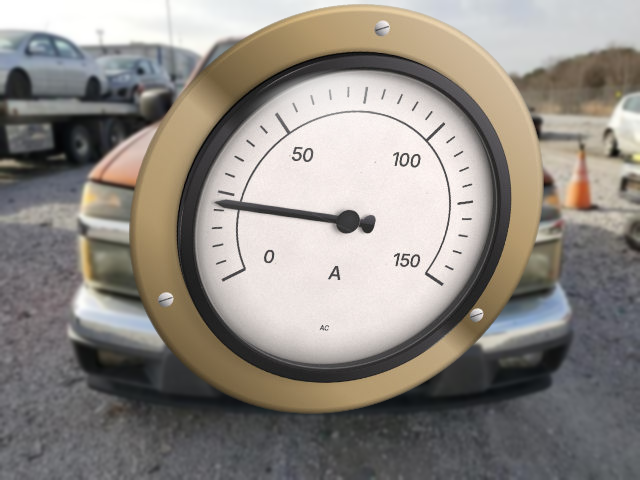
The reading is 22.5 A
